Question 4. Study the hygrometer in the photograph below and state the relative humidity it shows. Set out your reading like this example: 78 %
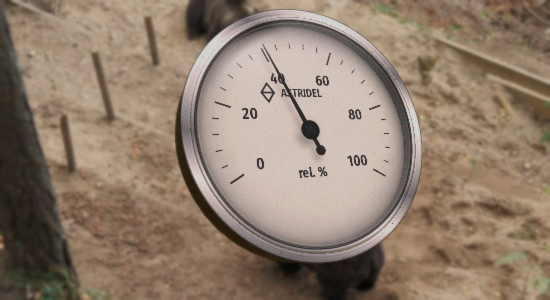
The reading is 40 %
